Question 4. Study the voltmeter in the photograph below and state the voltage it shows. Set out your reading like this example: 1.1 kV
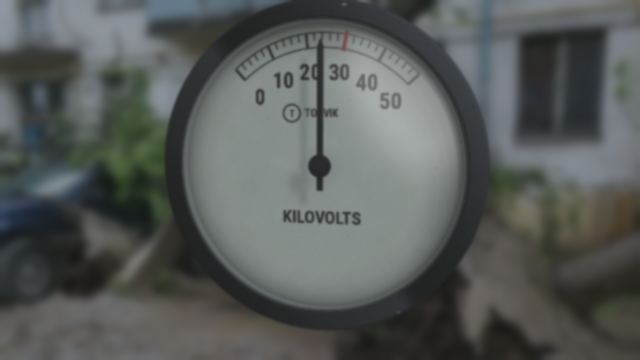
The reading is 24 kV
